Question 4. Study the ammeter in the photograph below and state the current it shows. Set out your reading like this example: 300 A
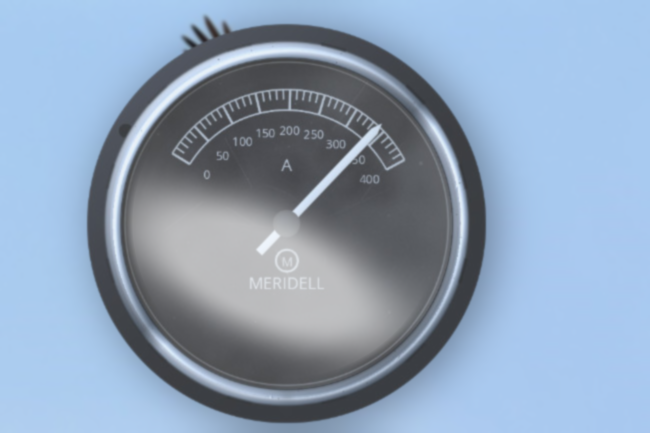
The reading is 340 A
